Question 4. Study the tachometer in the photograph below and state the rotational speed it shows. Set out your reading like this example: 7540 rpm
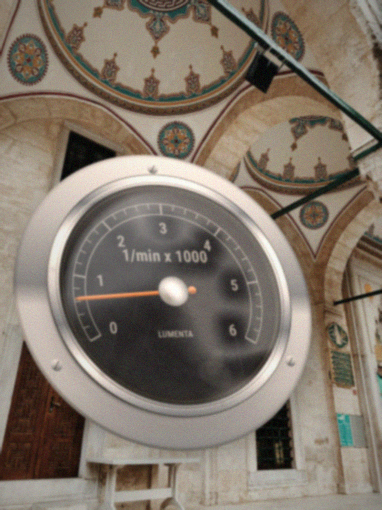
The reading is 600 rpm
